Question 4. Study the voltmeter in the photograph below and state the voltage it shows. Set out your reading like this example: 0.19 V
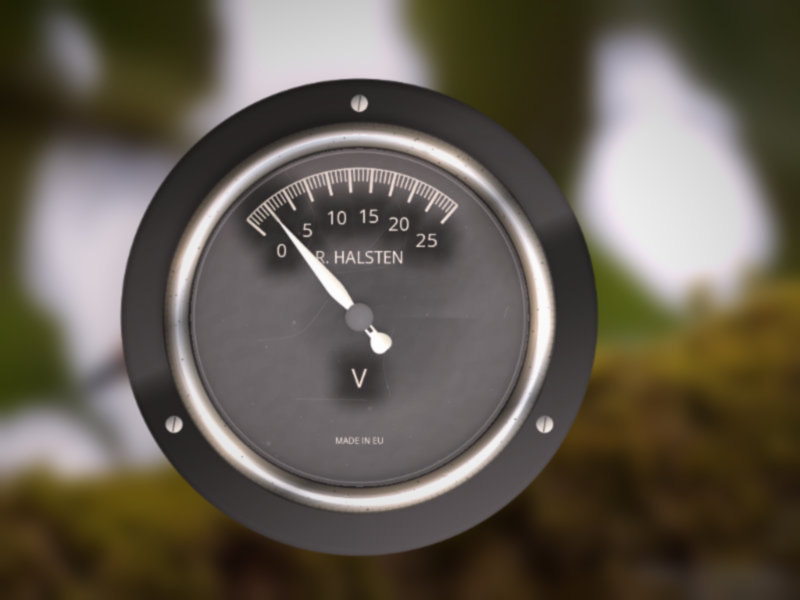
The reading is 2.5 V
